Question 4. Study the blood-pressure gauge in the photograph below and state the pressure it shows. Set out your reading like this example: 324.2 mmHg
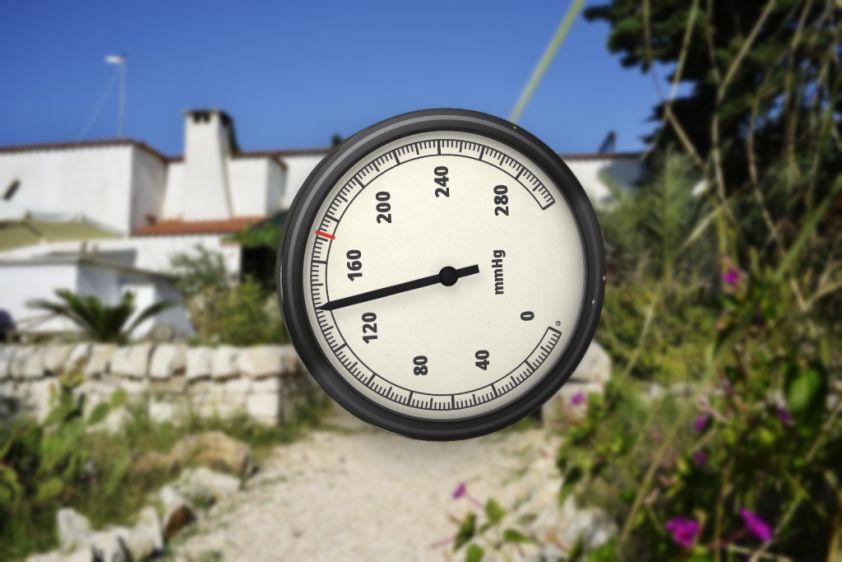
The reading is 140 mmHg
